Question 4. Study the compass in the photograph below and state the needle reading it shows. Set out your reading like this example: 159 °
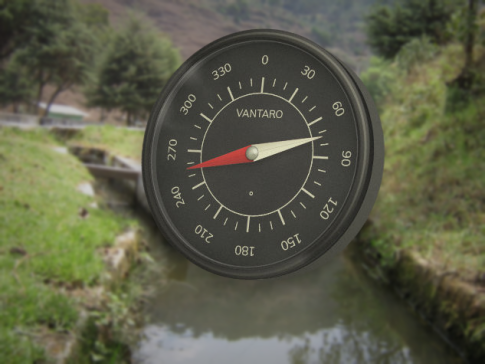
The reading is 255 °
